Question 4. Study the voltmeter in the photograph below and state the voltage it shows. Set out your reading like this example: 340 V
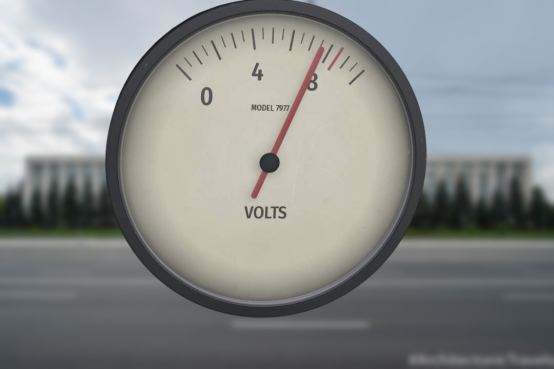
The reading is 7.5 V
